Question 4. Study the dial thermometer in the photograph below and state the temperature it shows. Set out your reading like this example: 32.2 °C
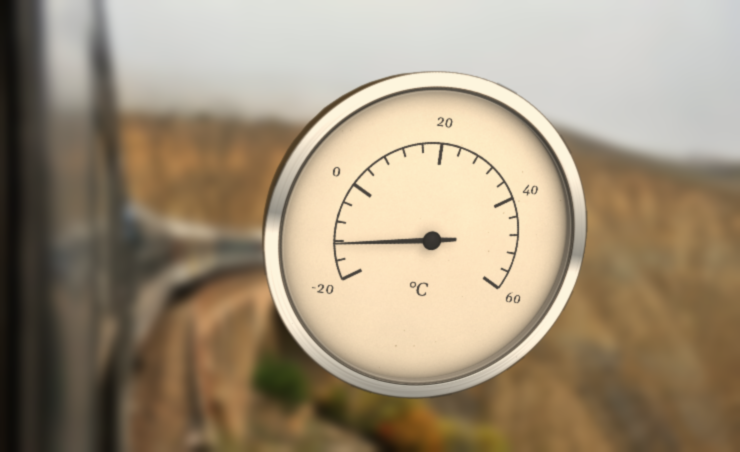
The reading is -12 °C
